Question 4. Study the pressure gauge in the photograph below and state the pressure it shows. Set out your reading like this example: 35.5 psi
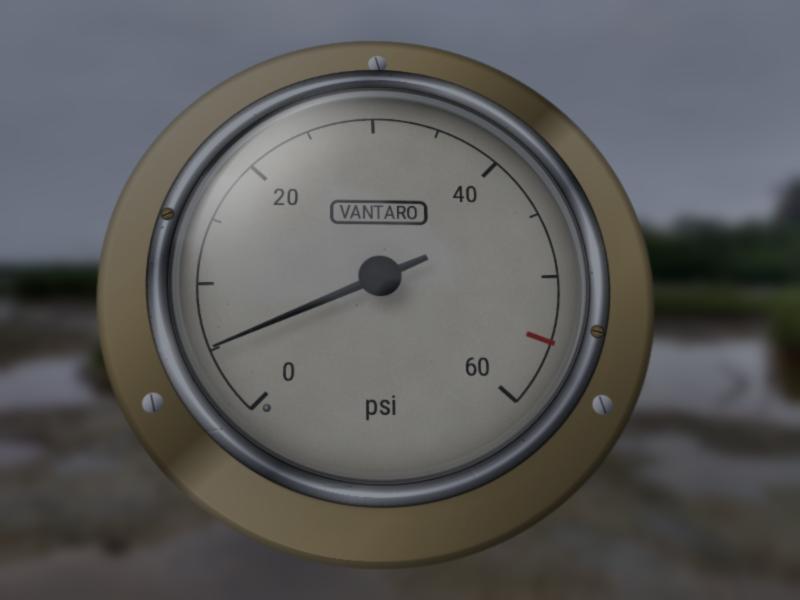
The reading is 5 psi
